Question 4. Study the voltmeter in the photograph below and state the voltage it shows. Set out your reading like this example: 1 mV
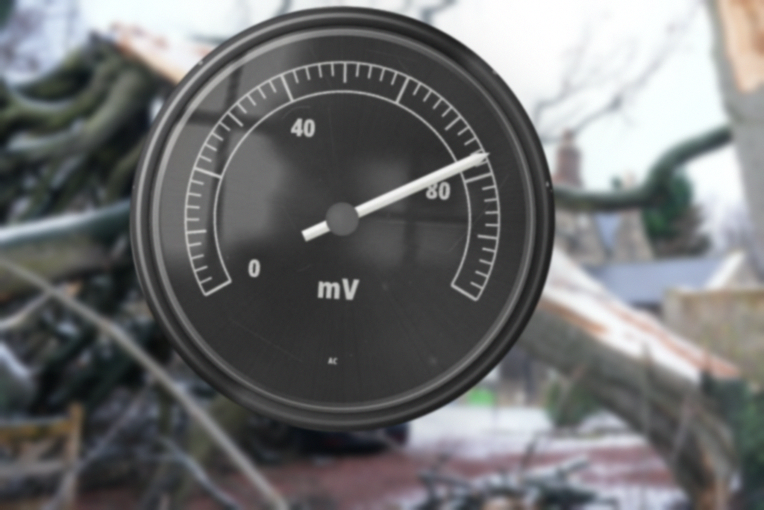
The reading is 77 mV
